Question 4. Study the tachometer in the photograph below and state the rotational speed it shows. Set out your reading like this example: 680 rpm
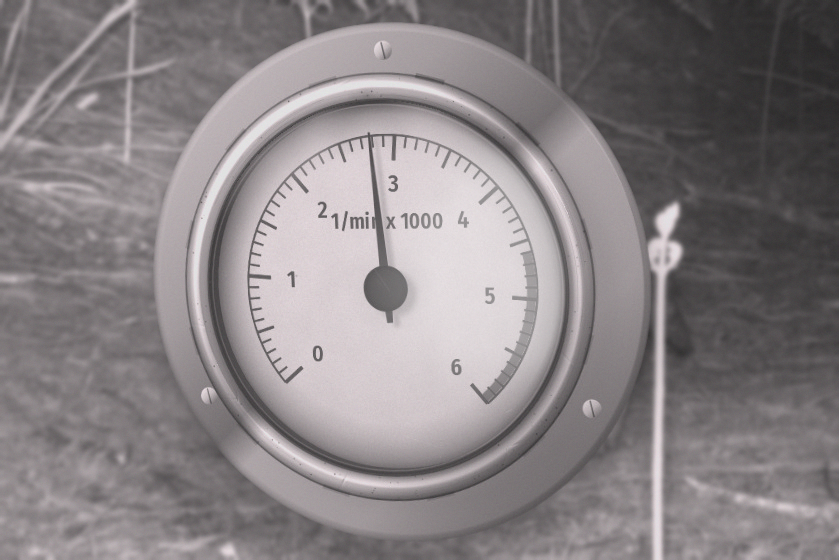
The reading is 2800 rpm
